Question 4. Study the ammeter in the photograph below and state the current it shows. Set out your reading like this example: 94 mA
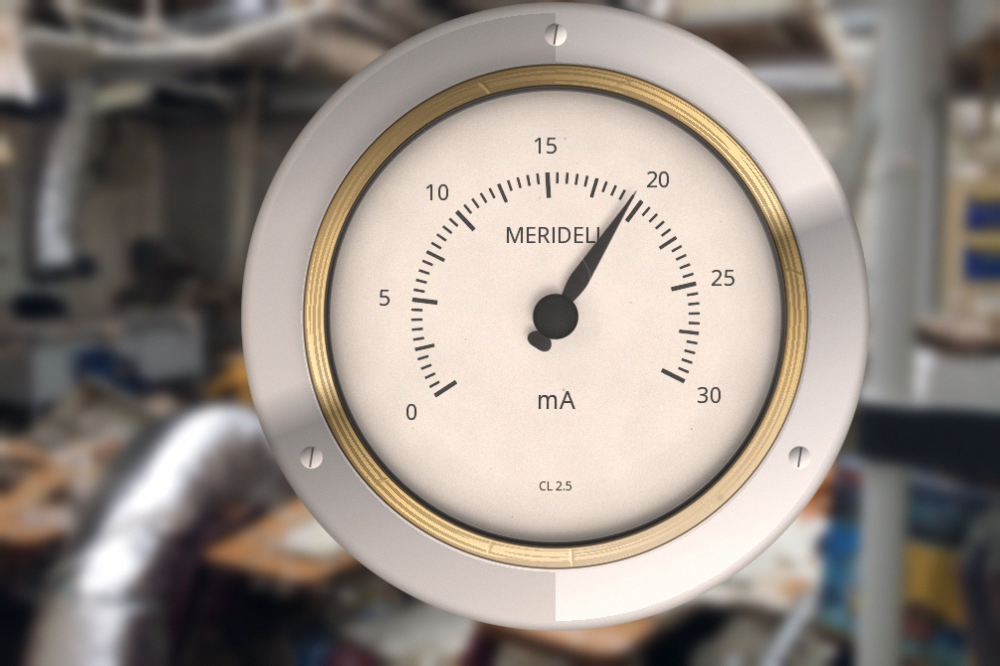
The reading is 19.5 mA
